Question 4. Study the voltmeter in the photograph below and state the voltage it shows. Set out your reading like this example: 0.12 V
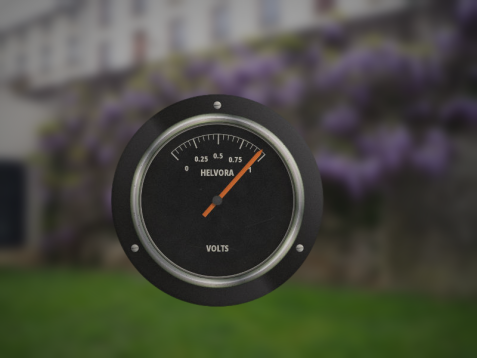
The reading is 0.95 V
